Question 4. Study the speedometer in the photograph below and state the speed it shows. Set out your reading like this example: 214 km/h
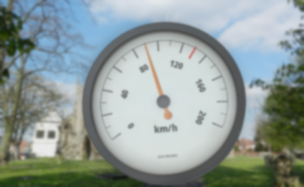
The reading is 90 km/h
